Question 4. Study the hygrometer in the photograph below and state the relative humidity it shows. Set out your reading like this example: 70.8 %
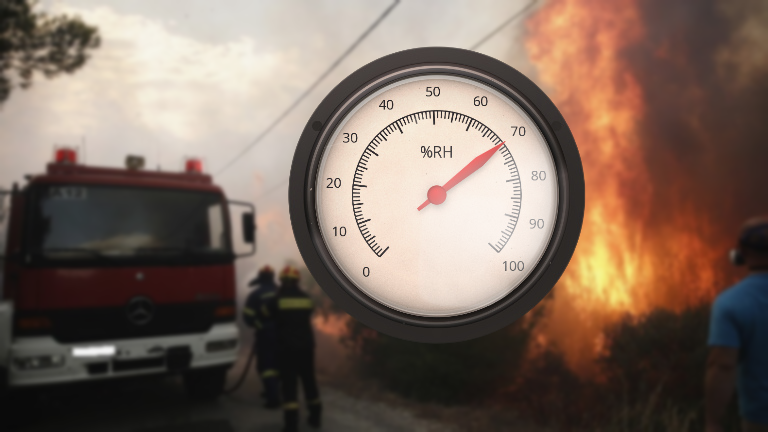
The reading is 70 %
